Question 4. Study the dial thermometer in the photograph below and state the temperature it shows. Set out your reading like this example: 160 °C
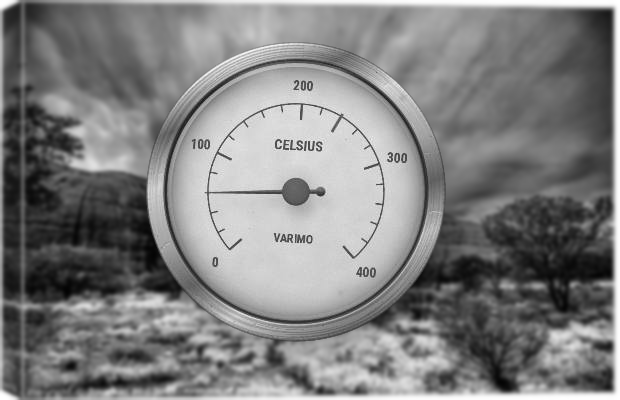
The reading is 60 °C
